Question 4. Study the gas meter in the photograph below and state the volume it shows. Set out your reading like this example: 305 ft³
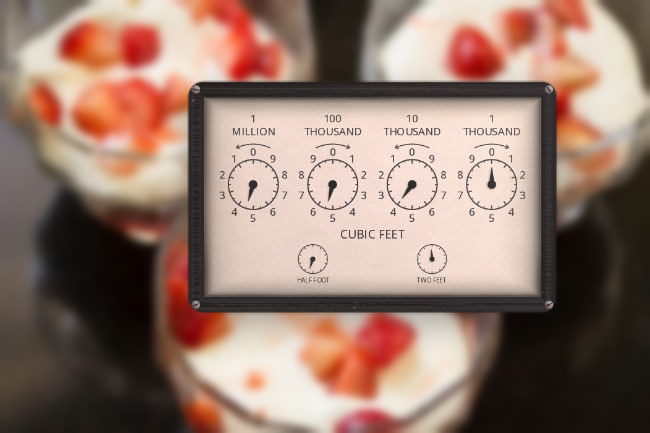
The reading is 454000 ft³
